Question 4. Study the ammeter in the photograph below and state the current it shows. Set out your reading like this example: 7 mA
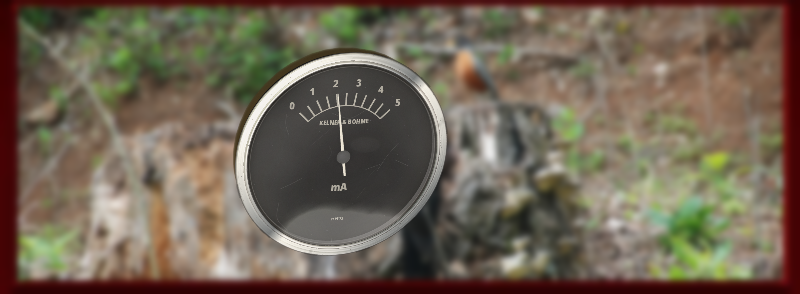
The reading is 2 mA
